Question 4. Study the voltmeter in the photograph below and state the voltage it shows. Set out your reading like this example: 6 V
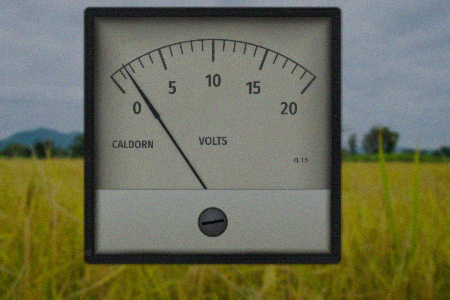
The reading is 1.5 V
